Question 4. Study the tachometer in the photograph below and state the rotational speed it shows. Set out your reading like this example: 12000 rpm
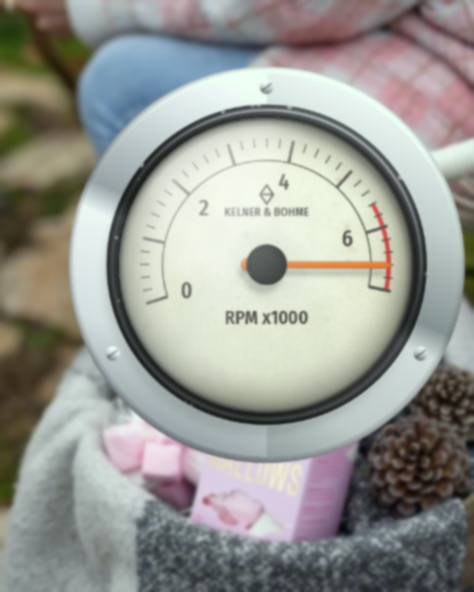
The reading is 6600 rpm
